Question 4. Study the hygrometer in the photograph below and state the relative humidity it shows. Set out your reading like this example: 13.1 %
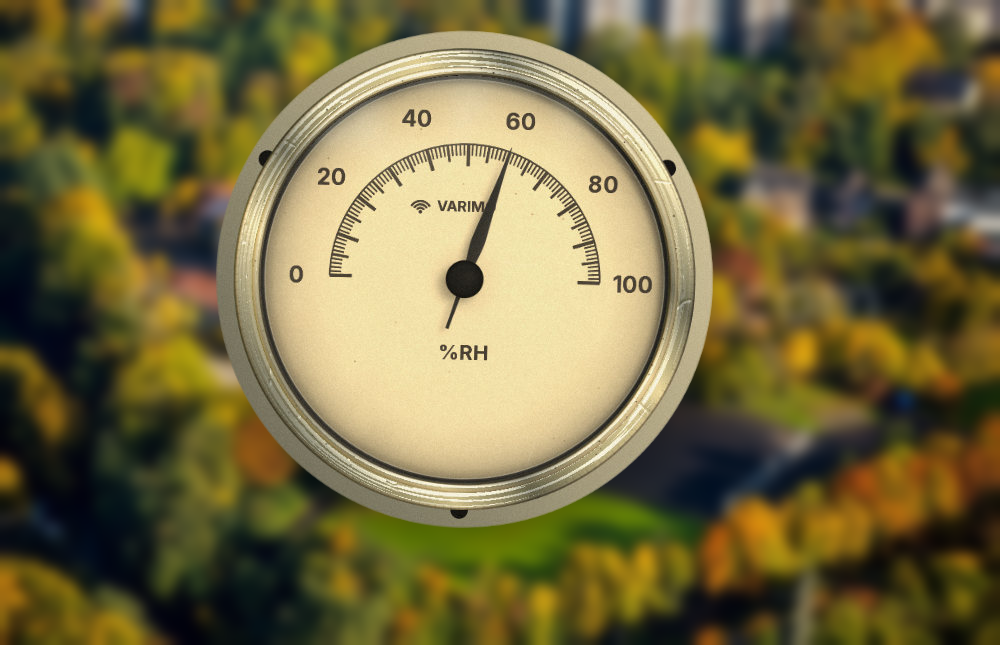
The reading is 60 %
